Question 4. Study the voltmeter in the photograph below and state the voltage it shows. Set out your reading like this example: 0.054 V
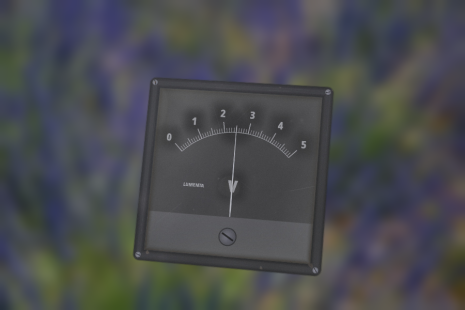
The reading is 2.5 V
